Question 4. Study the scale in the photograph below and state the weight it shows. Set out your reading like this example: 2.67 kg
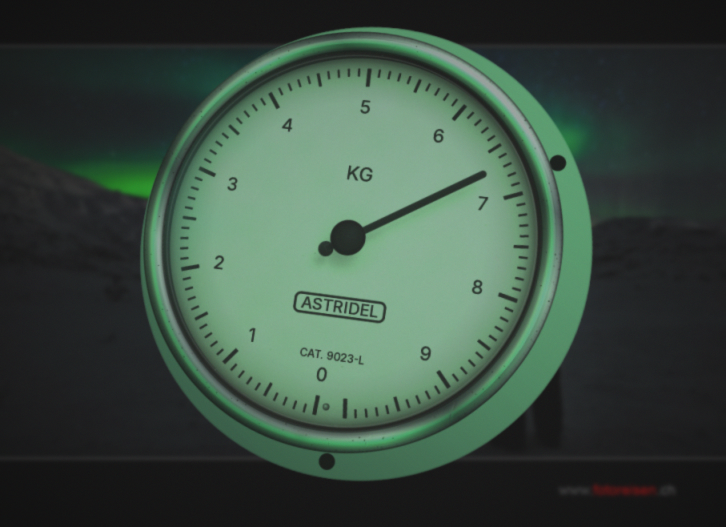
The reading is 6.7 kg
